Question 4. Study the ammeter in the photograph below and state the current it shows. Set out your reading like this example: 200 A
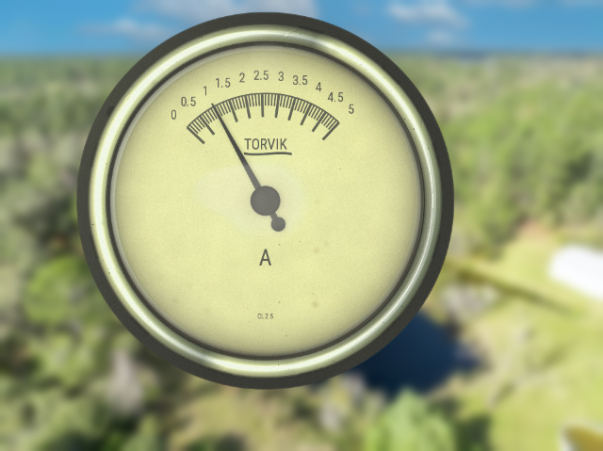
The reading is 1 A
